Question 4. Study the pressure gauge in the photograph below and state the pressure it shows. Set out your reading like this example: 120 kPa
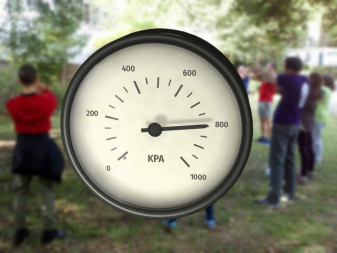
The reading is 800 kPa
